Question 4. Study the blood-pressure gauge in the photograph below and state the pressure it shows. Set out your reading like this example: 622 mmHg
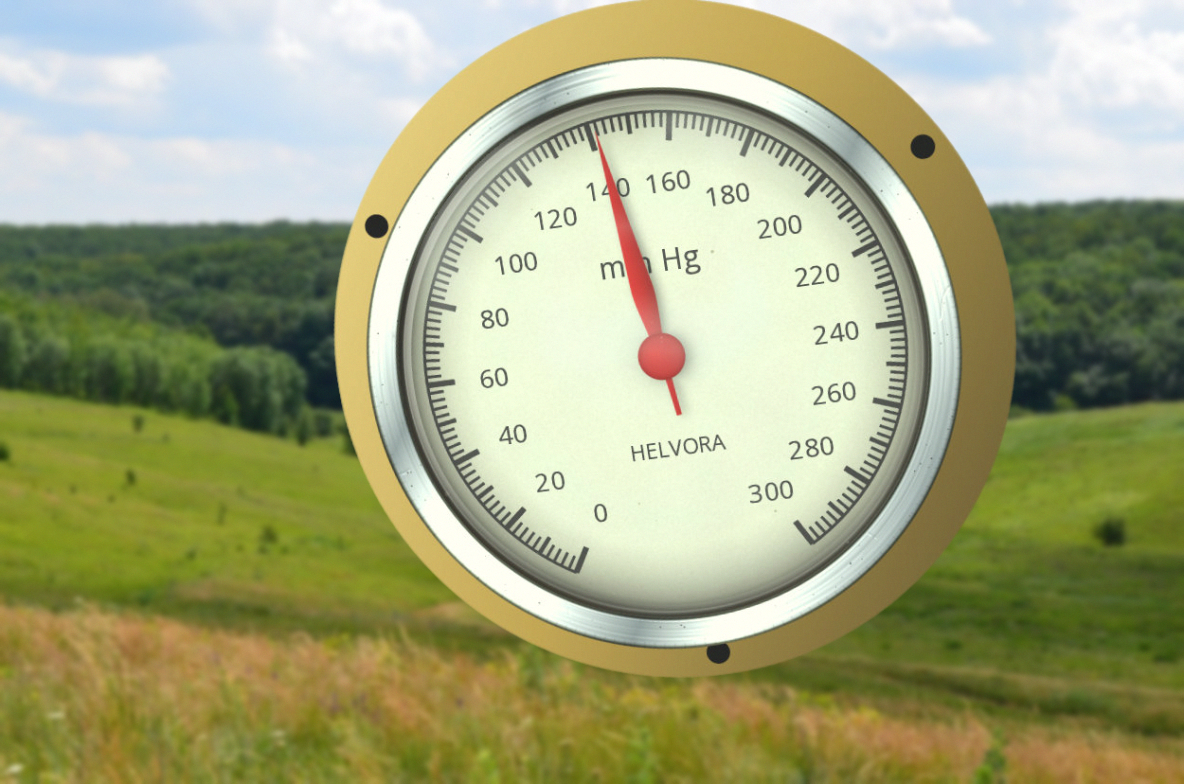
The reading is 142 mmHg
